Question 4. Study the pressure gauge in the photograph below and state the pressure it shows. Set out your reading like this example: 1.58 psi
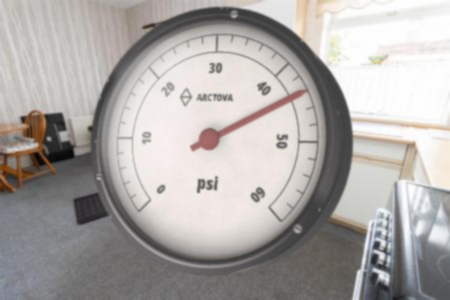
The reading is 44 psi
